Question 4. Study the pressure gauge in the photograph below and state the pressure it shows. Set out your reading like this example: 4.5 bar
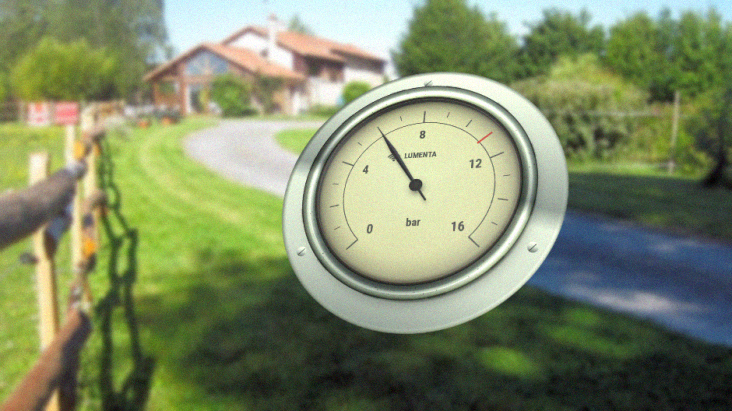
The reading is 6 bar
